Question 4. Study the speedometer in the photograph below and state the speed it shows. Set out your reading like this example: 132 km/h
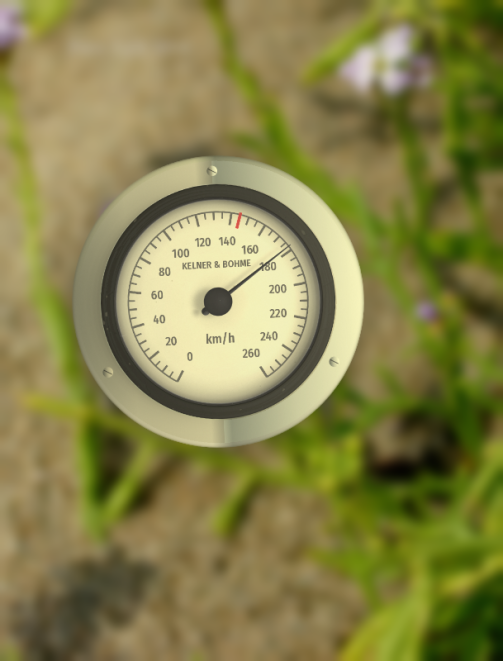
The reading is 177.5 km/h
